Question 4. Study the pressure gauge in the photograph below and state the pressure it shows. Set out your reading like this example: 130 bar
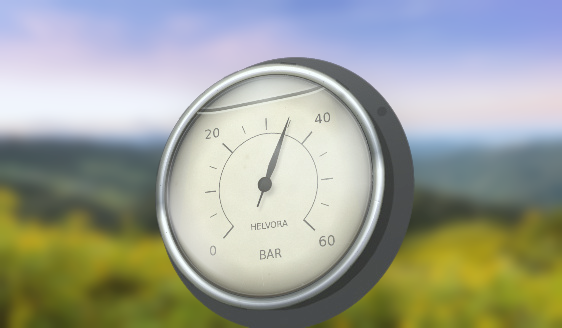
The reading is 35 bar
